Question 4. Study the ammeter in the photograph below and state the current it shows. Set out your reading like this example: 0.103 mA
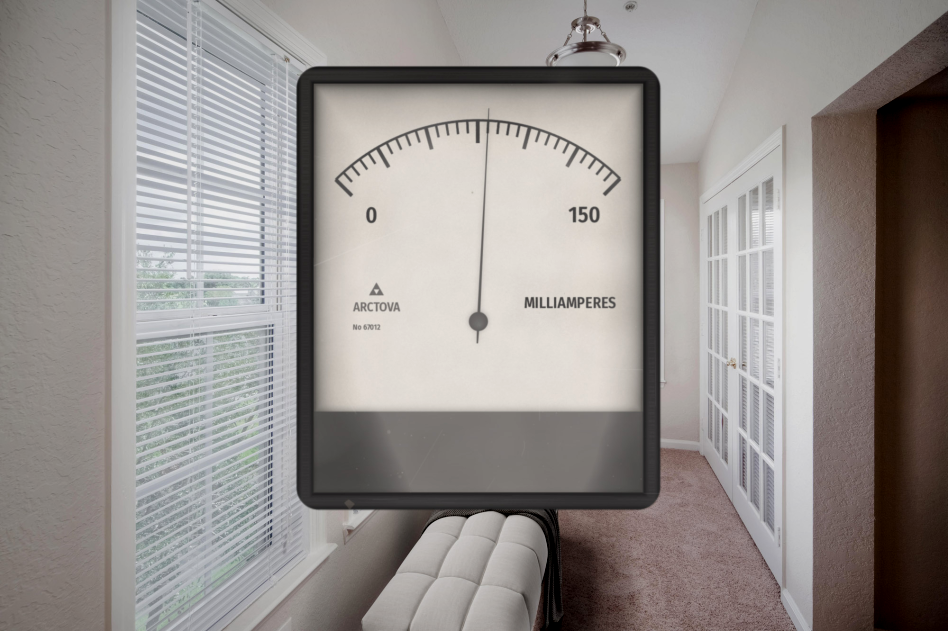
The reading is 80 mA
